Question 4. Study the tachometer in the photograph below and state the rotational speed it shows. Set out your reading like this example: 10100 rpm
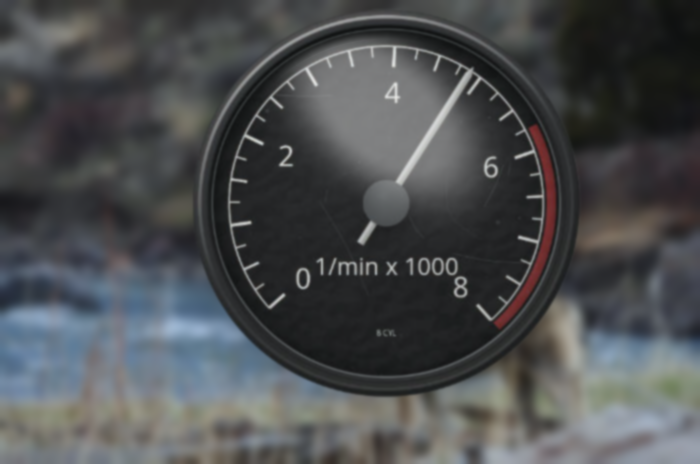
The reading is 4875 rpm
